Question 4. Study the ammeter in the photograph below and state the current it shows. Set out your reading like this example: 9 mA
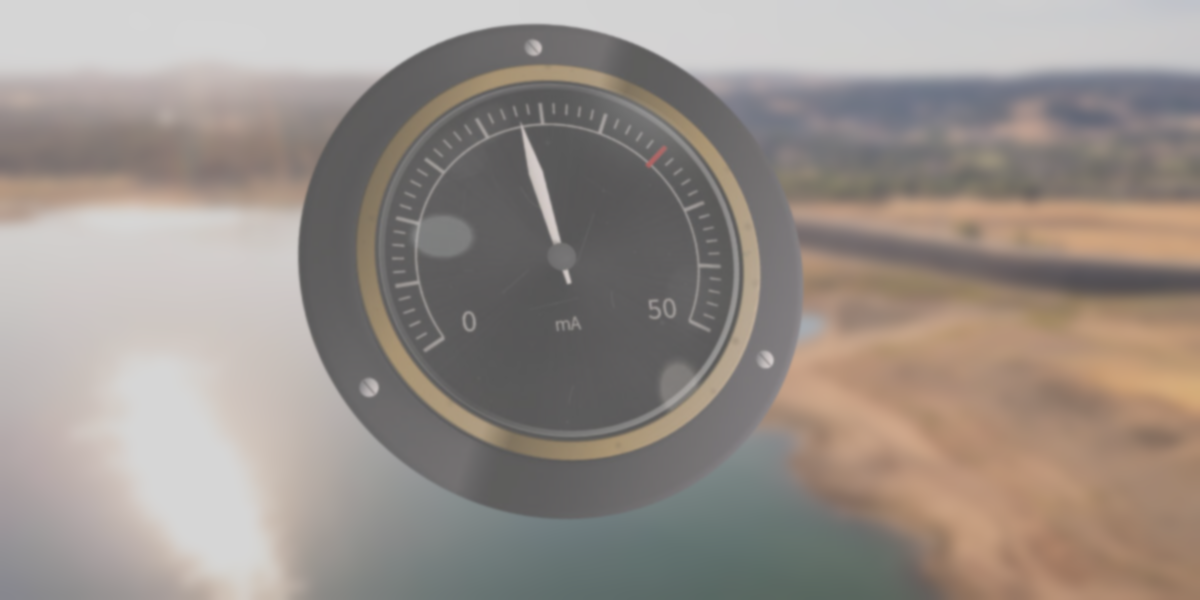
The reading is 23 mA
